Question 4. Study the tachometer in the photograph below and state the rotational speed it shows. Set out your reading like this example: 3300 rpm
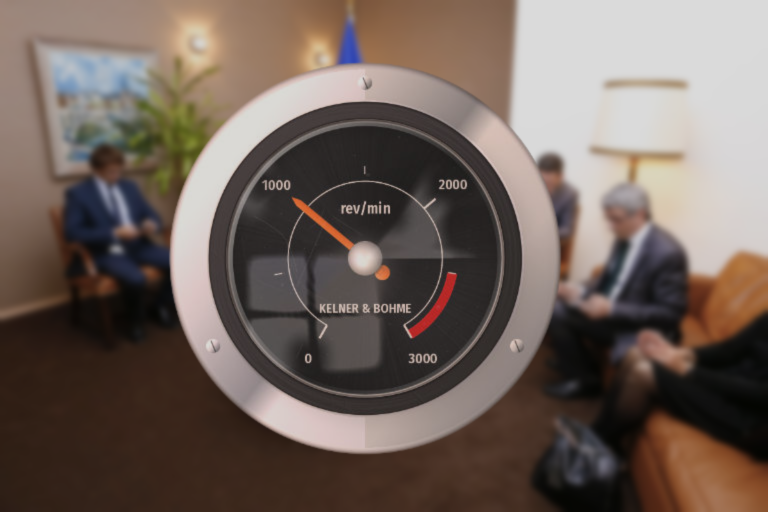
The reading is 1000 rpm
